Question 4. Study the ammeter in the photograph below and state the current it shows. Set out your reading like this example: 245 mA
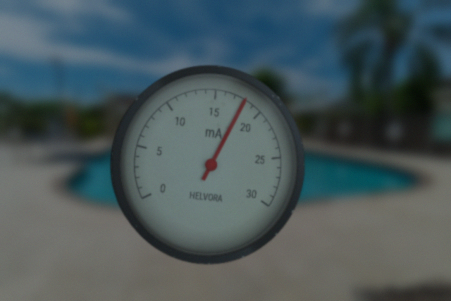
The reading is 18 mA
